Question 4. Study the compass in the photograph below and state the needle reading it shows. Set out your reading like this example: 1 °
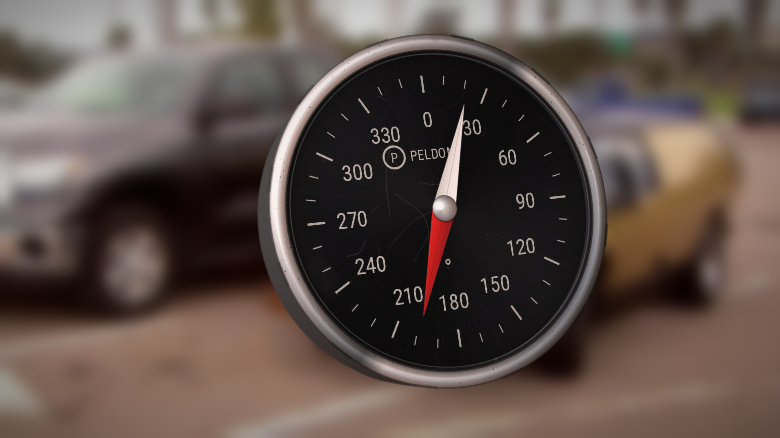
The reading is 200 °
